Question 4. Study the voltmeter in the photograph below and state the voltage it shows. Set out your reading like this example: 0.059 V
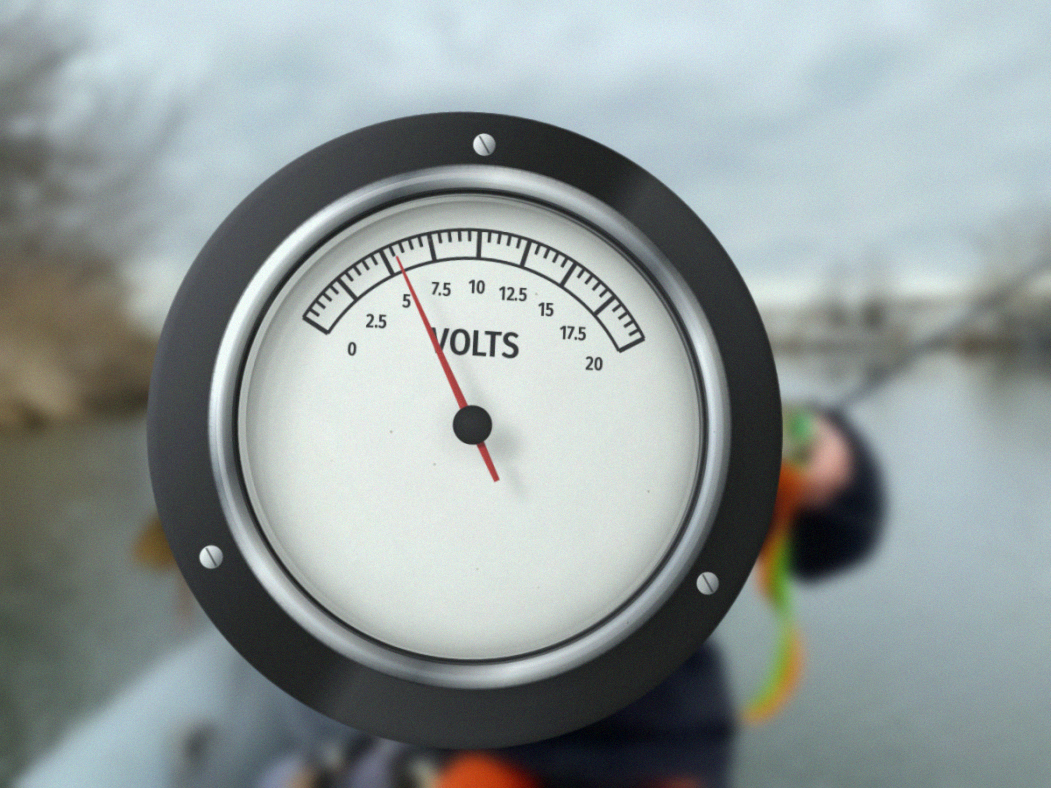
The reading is 5.5 V
